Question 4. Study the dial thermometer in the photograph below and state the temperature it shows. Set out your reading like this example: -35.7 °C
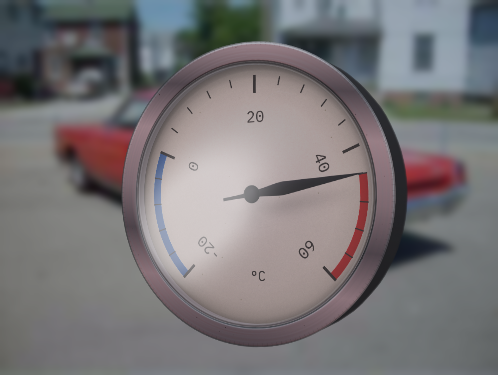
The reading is 44 °C
